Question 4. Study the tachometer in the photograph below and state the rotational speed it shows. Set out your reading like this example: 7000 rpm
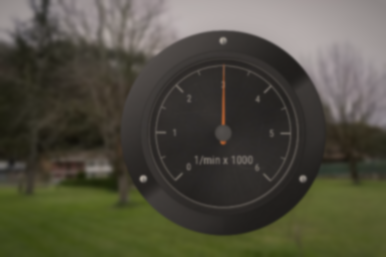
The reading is 3000 rpm
